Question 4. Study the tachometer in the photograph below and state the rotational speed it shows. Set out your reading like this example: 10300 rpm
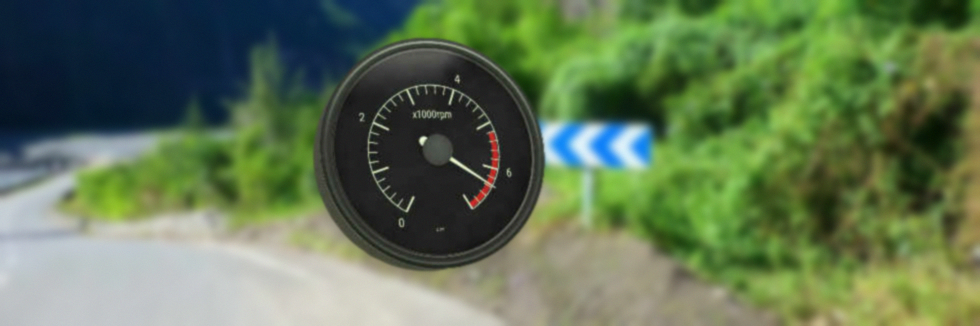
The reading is 6400 rpm
